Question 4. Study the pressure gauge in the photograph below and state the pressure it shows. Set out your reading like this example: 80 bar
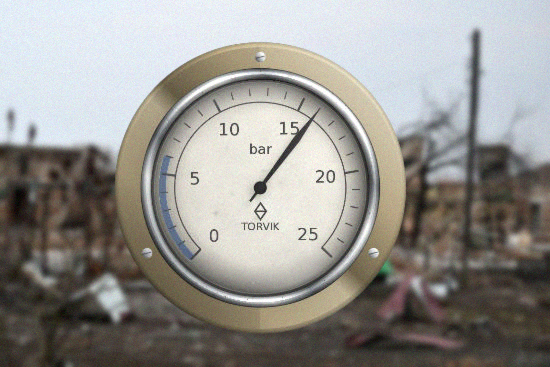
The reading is 16 bar
